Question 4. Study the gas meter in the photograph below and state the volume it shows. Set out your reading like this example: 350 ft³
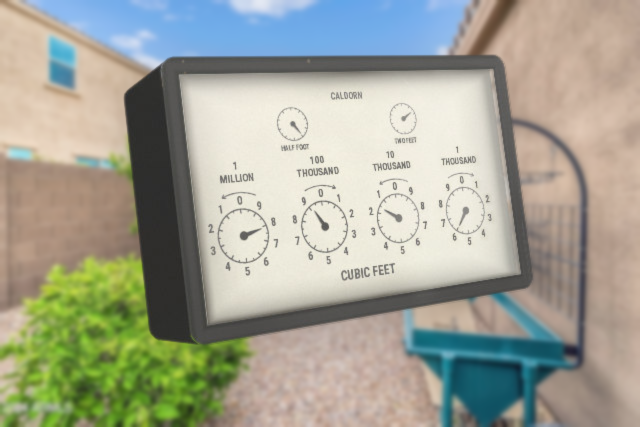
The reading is 791600 ft³
